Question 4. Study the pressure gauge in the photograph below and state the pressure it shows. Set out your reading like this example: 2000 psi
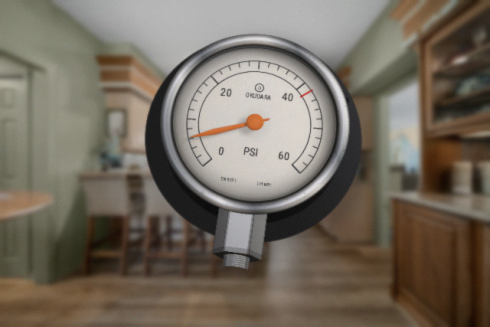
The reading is 6 psi
